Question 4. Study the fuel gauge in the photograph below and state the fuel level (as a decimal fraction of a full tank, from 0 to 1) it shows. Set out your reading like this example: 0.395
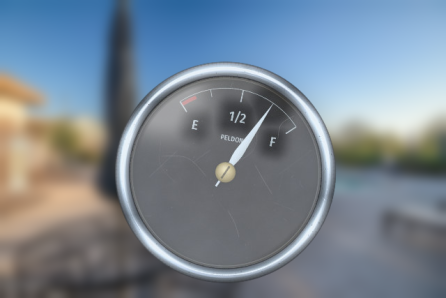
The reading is 0.75
